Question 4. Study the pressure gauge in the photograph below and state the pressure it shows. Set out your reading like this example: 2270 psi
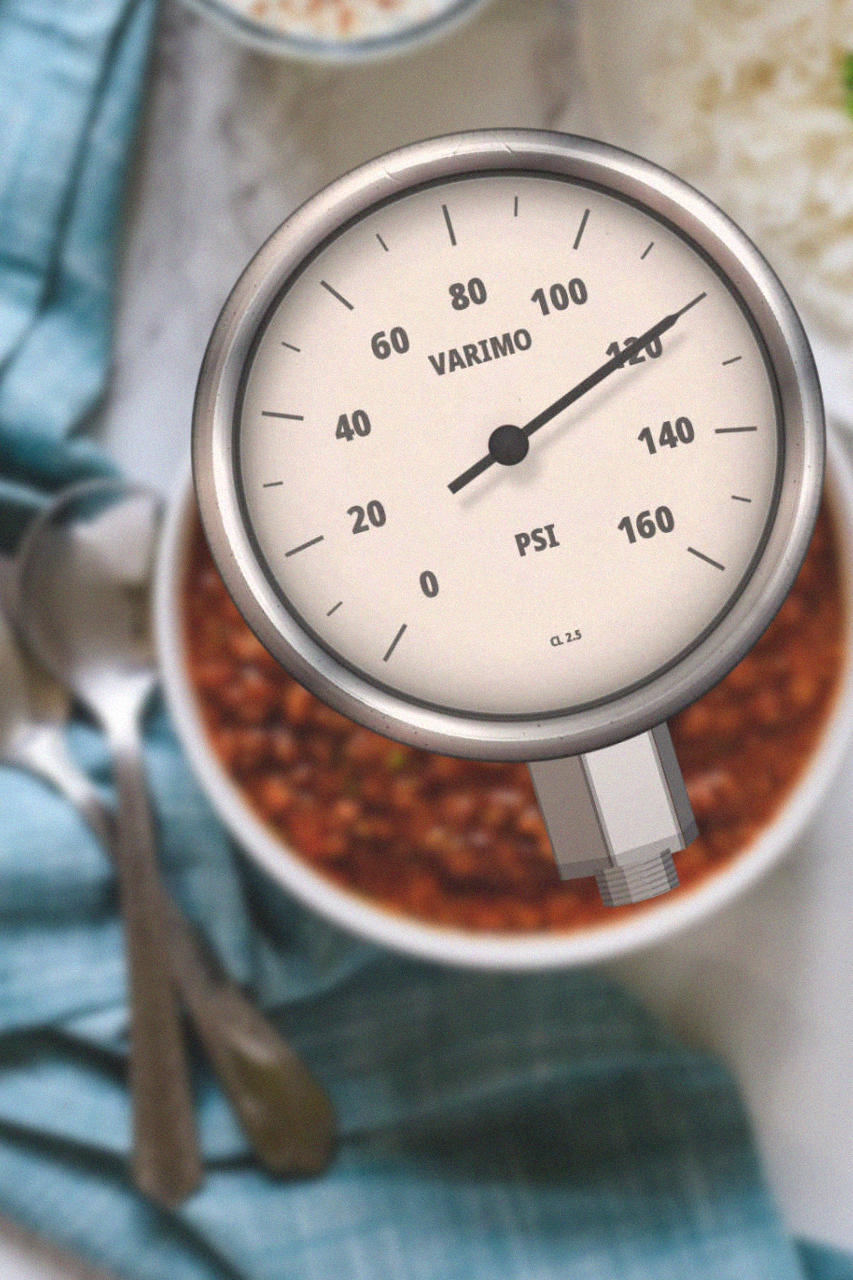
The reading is 120 psi
